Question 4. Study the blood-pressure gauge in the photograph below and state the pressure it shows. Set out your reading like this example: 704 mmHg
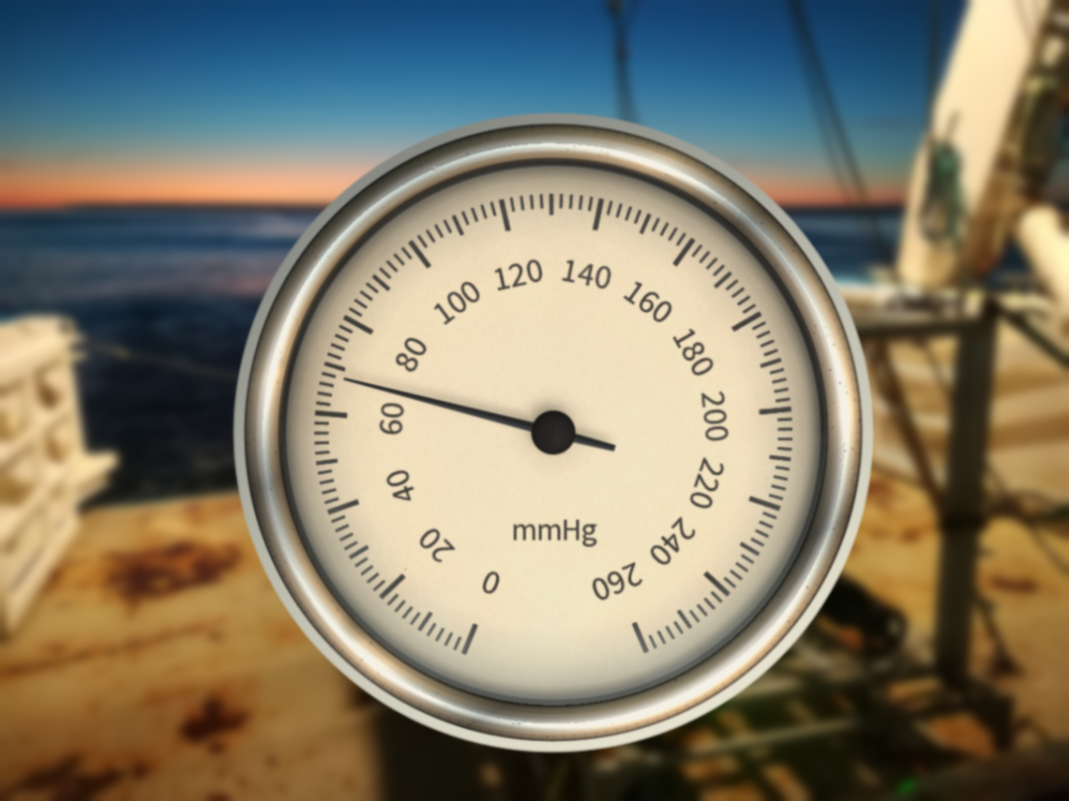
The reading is 68 mmHg
